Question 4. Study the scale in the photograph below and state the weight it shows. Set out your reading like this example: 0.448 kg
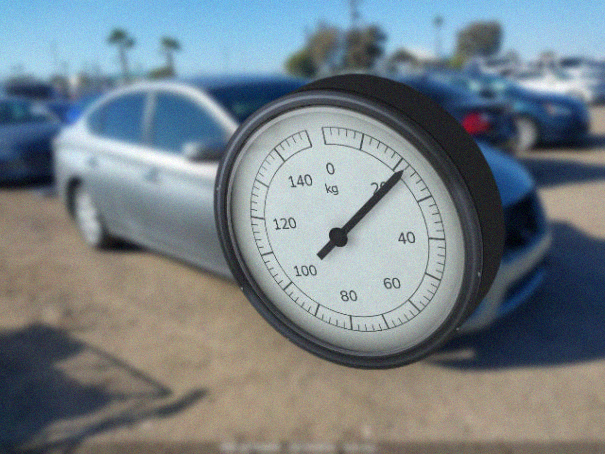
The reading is 22 kg
